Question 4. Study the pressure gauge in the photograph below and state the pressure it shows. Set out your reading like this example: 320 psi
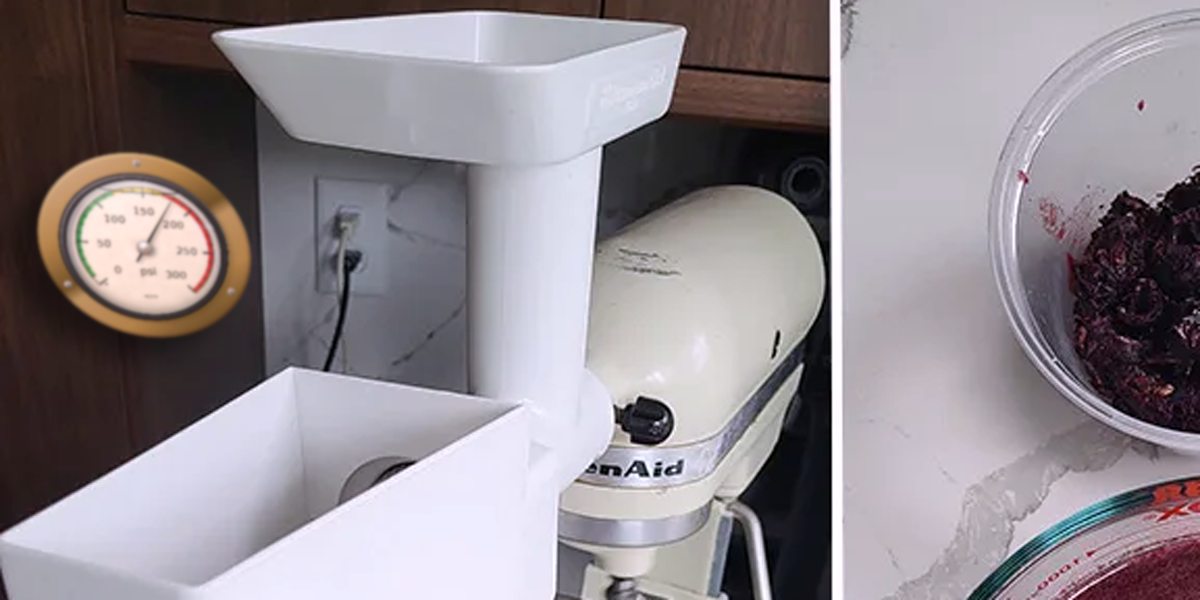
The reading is 180 psi
